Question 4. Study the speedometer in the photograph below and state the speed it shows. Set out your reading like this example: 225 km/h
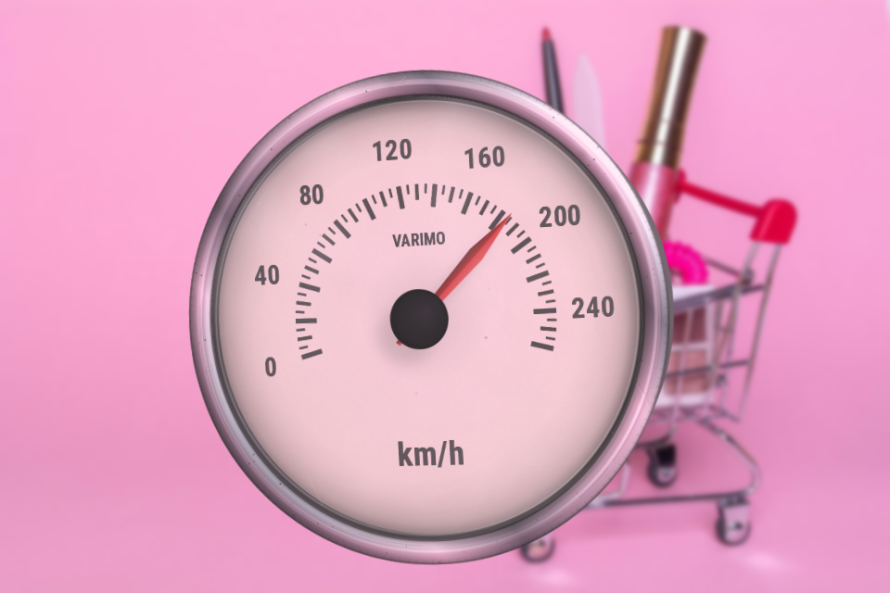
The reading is 185 km/h
